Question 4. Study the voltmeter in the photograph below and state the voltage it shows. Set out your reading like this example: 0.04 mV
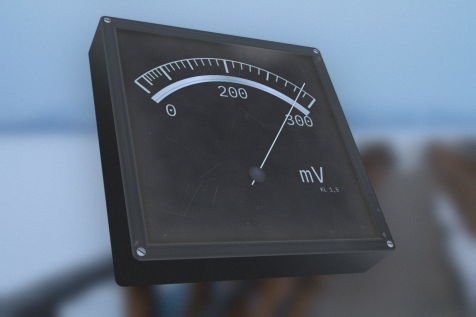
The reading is 285 mV
